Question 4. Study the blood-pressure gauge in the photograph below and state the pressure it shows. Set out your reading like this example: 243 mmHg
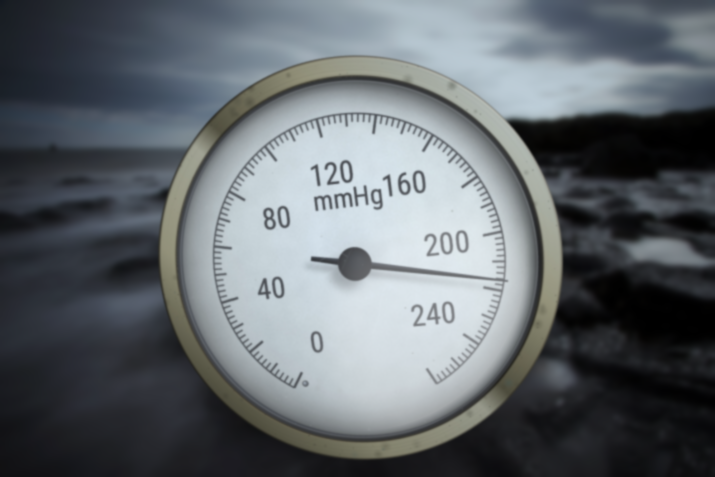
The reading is 216 mmHg
